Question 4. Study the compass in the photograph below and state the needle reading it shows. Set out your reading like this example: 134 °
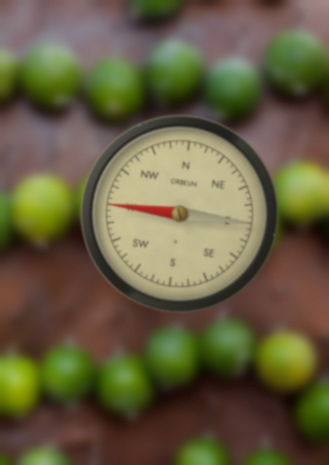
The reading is 270 °
